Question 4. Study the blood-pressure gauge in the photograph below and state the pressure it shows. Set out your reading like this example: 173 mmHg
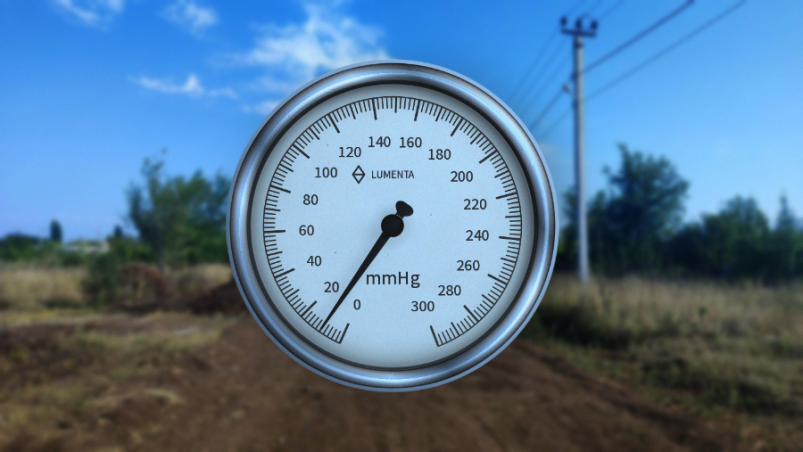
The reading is 10 mmHg
